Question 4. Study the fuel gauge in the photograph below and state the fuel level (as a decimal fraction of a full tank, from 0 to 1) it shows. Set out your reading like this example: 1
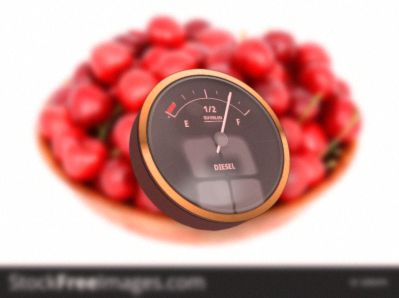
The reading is 0.75
